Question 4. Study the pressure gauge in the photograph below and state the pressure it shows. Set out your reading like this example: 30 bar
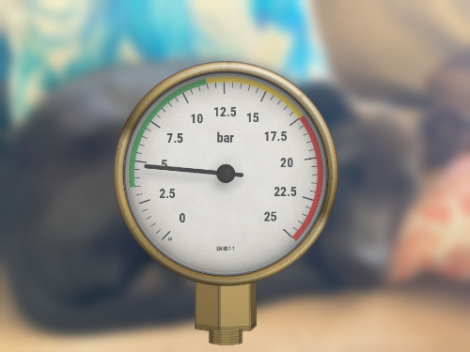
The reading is 4.75 bar
